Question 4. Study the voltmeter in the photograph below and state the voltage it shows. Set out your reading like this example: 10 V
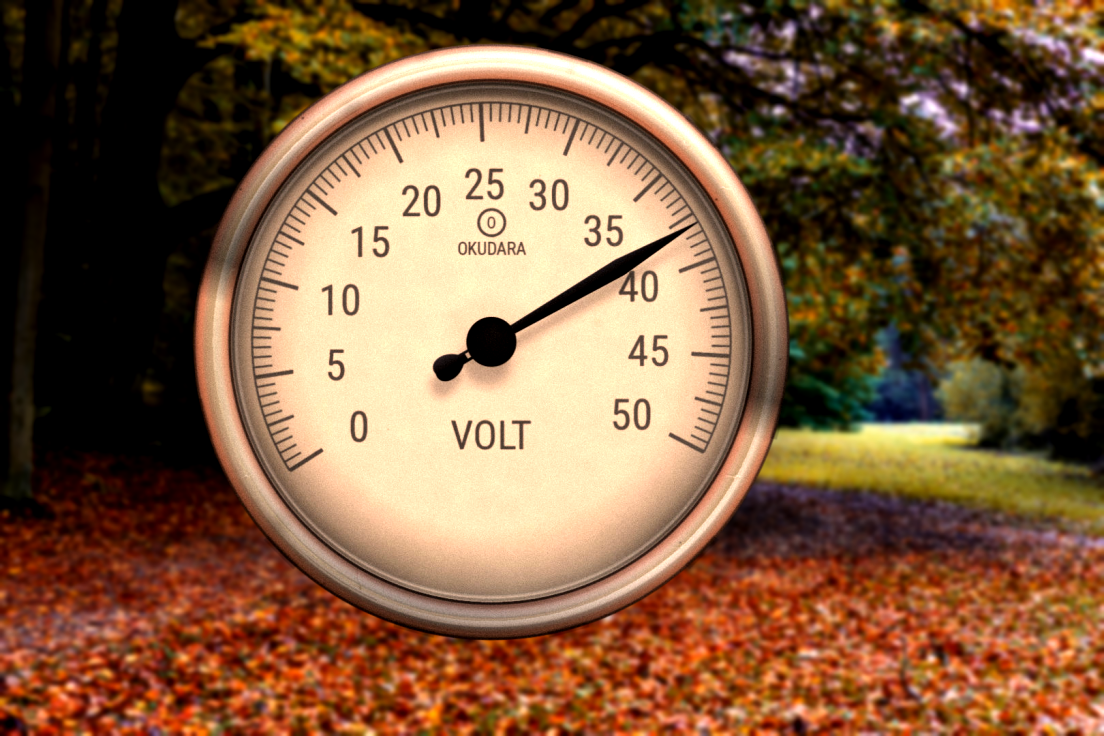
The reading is 38 V
